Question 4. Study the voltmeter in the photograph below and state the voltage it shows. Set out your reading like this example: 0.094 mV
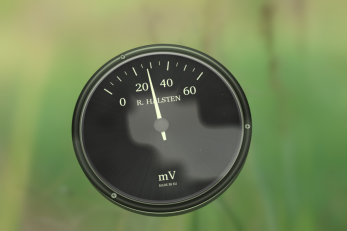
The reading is 27.5 mV
